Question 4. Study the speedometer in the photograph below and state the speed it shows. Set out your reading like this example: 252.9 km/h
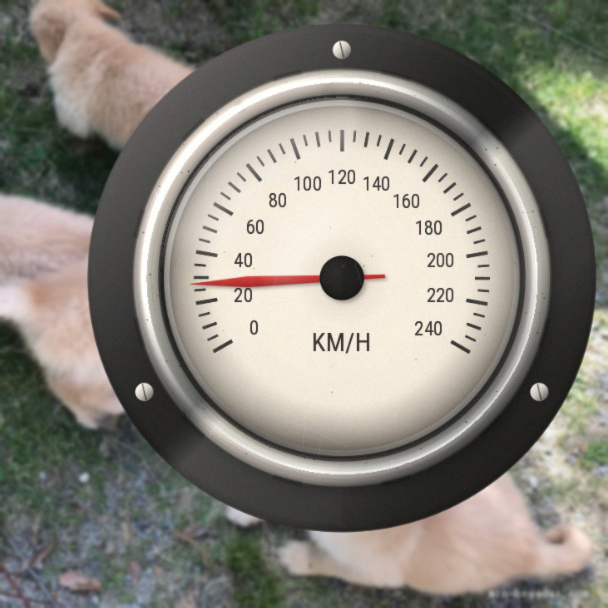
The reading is 27.5 km/h
